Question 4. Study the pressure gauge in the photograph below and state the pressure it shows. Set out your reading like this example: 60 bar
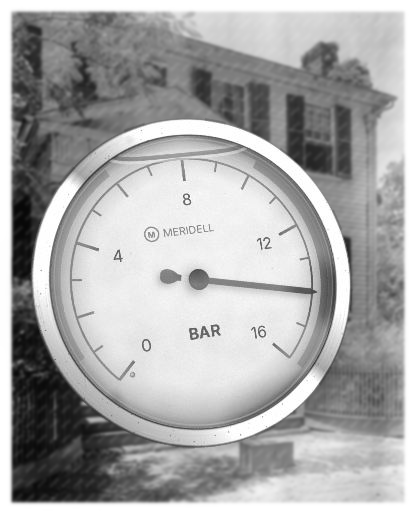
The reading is 14 bar
